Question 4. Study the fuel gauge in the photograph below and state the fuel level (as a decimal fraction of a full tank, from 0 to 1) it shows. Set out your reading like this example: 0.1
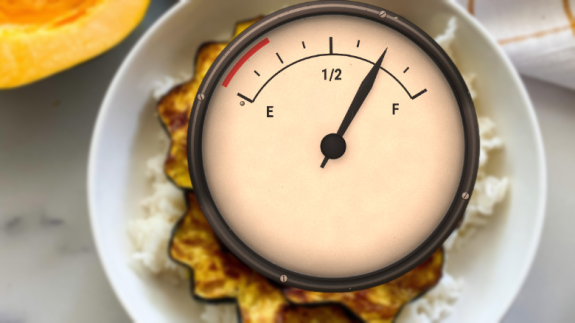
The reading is 0.75
